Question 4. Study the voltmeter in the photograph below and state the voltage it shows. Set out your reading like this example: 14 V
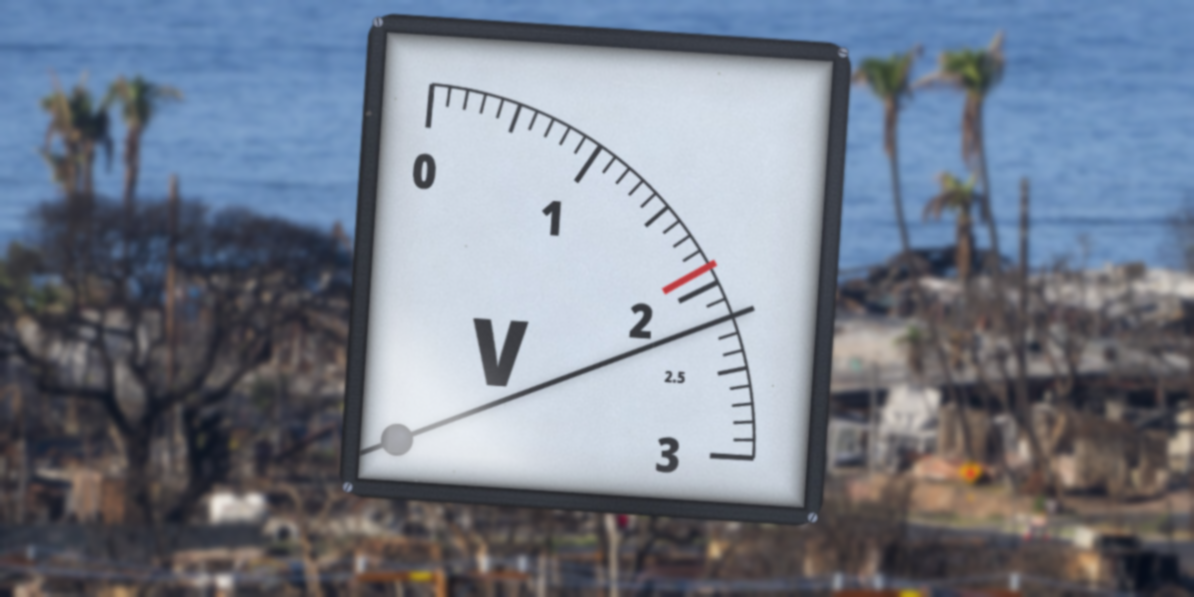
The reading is 2.2 V
